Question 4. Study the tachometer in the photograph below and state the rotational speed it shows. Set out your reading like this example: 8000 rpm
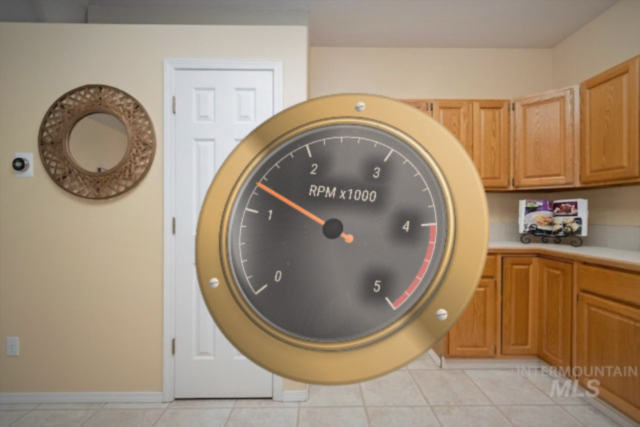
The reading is 1300 rpm
